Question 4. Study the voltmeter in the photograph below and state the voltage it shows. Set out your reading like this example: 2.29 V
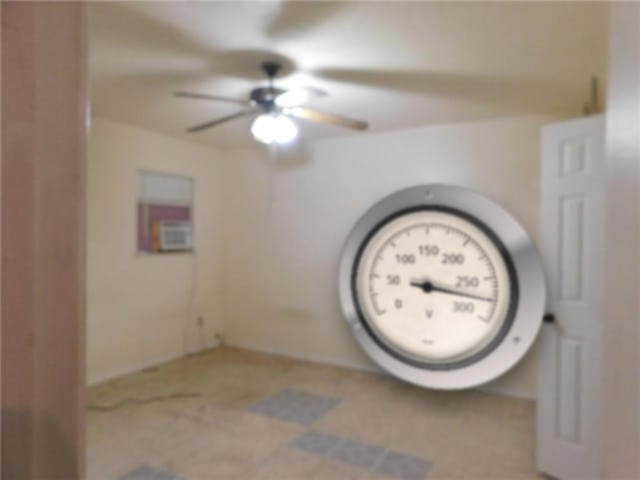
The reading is 275 V
